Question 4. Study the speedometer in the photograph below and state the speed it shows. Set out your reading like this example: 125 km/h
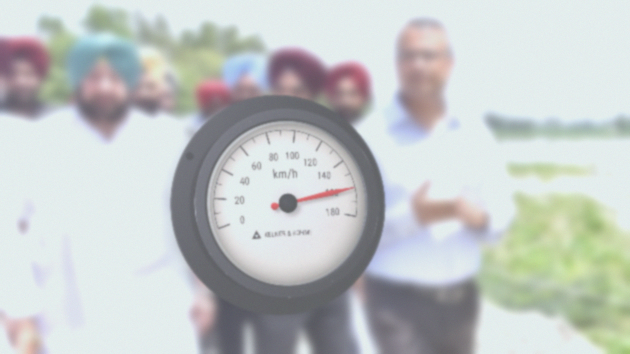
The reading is 160 km/h
